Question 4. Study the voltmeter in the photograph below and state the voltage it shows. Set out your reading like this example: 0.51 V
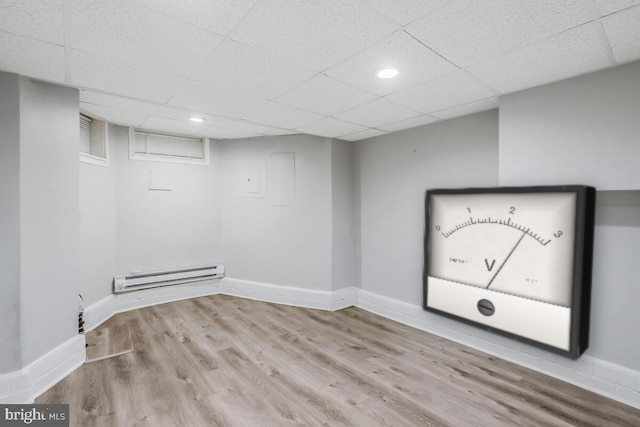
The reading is 2.5 V
